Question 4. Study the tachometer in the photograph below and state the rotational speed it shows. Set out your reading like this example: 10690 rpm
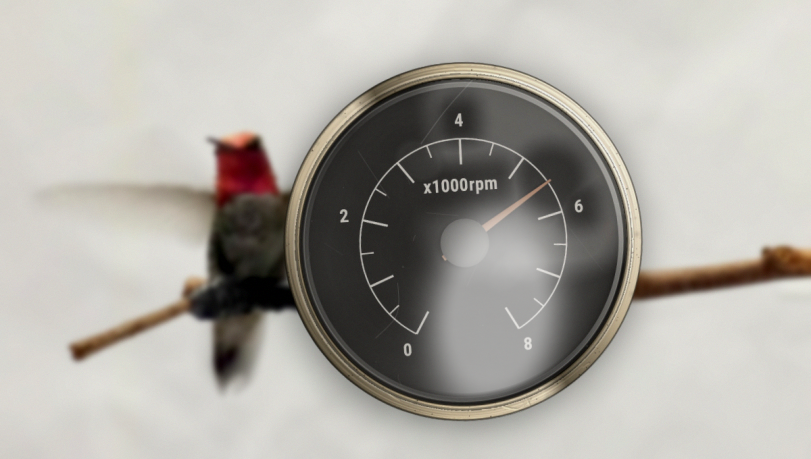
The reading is 5500 rpm
